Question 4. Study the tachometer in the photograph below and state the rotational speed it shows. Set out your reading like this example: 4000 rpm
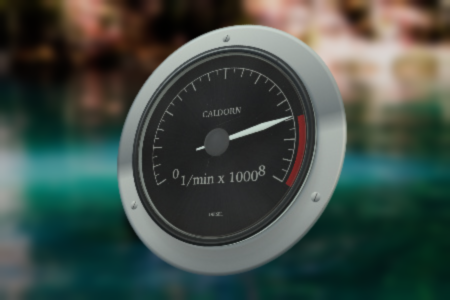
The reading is 6500 rpm
